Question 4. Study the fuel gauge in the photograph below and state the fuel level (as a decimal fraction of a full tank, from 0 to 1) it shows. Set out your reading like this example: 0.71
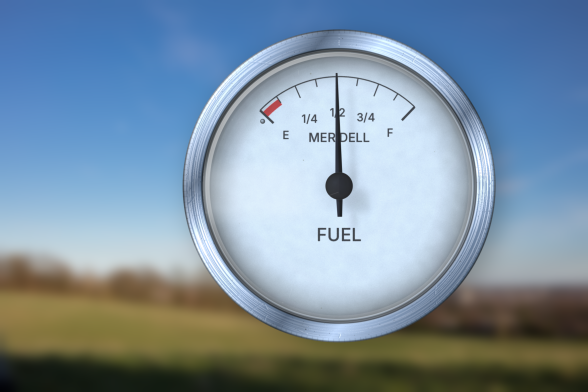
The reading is 0.5
